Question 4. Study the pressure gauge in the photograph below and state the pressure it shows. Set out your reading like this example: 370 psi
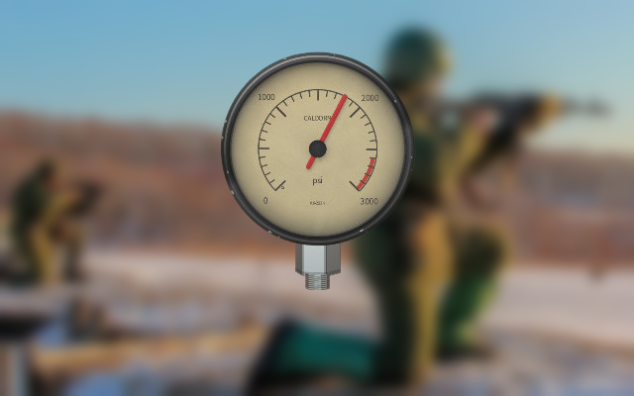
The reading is 1800 psi
